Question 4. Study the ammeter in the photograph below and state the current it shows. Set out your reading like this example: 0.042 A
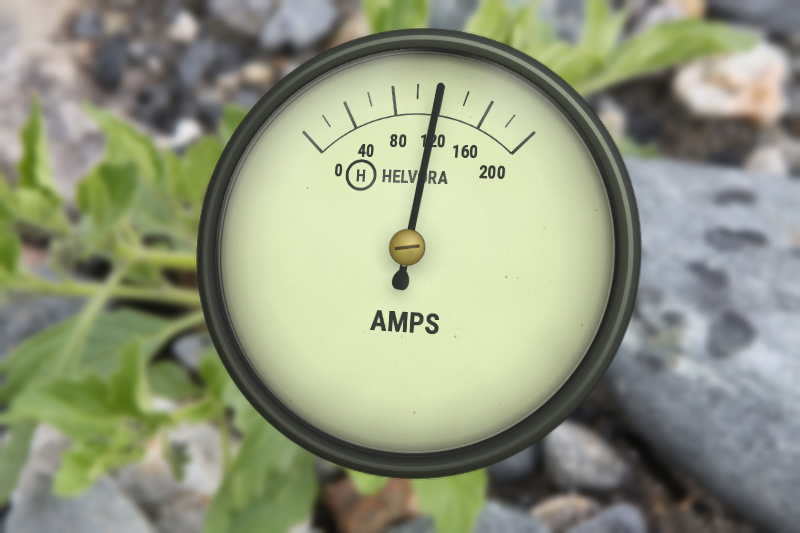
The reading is 120 A
